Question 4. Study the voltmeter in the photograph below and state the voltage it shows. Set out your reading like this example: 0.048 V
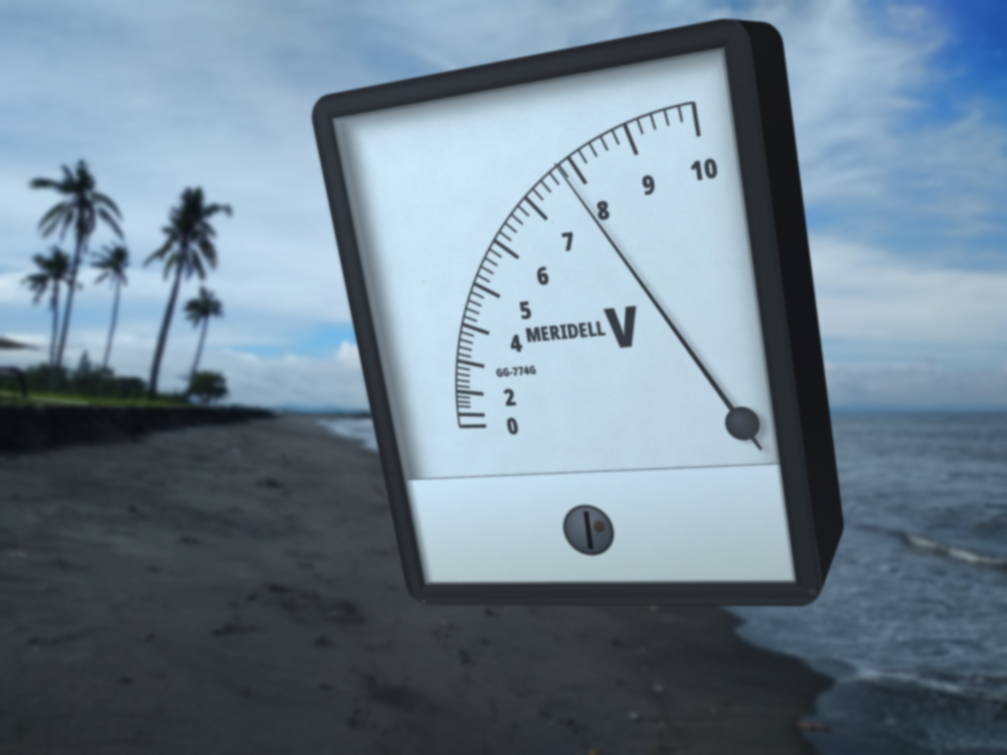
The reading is 7.8 V
